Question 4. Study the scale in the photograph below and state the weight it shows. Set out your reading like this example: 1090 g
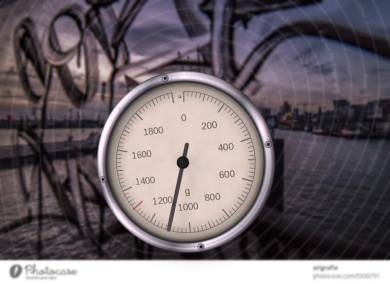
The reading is 1100 g
